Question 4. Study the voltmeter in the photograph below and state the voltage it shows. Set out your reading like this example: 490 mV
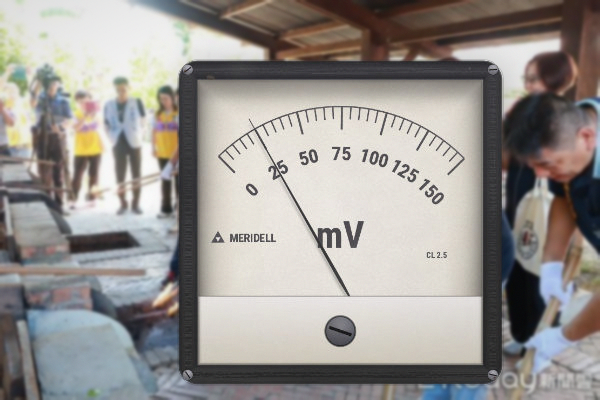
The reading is 25 mV
